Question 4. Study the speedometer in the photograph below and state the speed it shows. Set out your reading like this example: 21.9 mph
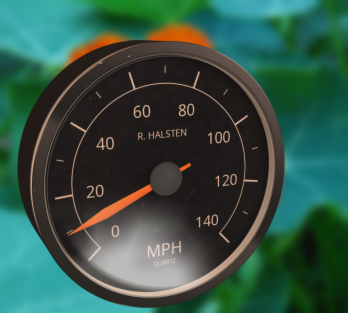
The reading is 10 mph
